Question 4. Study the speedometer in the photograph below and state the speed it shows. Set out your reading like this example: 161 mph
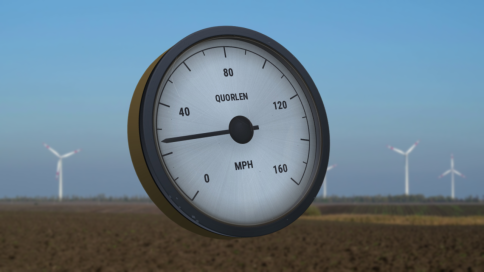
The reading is 25 mph
